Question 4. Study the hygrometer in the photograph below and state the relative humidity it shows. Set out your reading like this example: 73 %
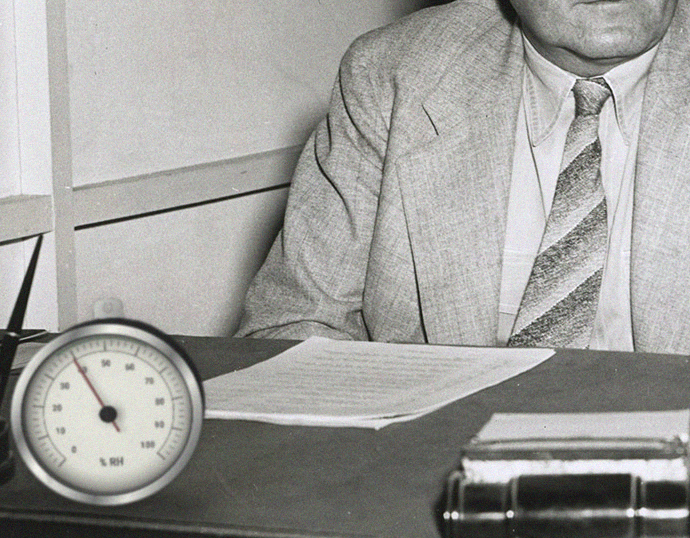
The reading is 40 %
